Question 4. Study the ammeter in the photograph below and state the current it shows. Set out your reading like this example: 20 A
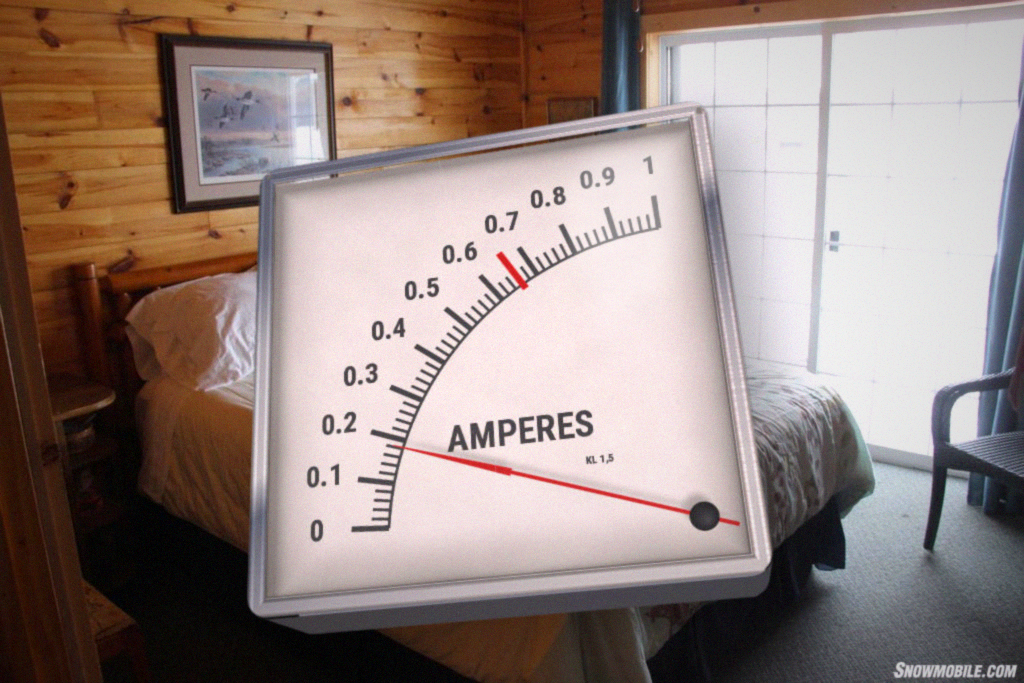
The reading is 0.18 A
